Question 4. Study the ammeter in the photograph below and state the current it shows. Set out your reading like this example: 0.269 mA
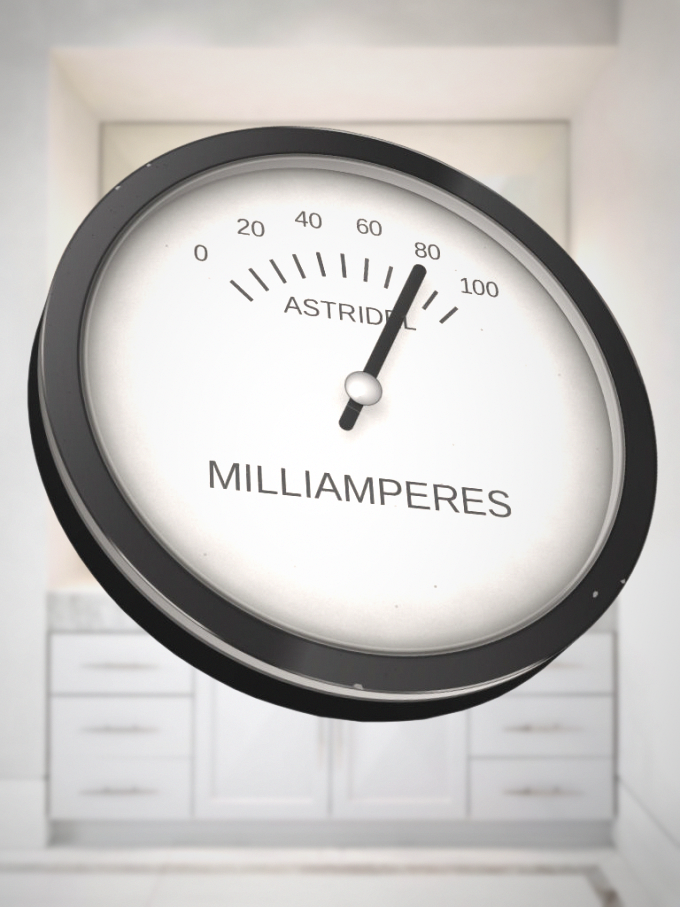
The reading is 80 mA
